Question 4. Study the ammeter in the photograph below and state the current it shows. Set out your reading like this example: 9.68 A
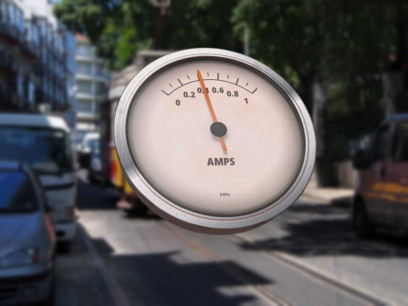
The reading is 0.4 A
